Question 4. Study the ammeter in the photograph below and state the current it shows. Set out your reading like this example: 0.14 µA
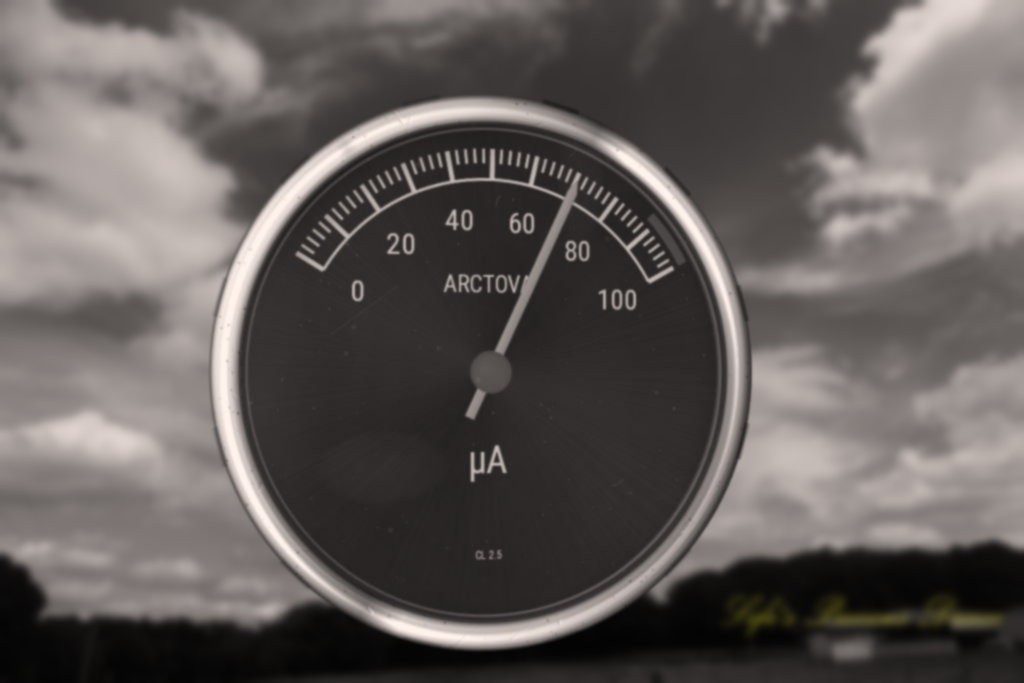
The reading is 70 µA
